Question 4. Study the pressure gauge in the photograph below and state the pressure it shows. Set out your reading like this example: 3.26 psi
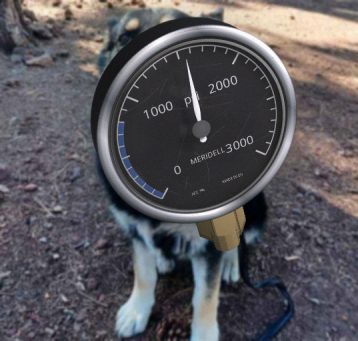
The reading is 1550 psi
